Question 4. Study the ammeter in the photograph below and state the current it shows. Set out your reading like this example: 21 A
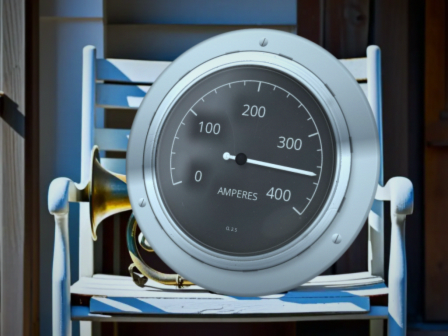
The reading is 350 A
